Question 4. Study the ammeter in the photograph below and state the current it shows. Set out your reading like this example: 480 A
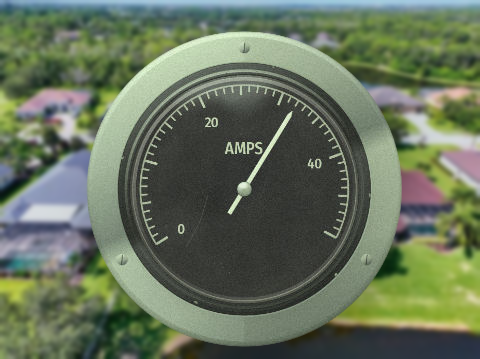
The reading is 32 A
